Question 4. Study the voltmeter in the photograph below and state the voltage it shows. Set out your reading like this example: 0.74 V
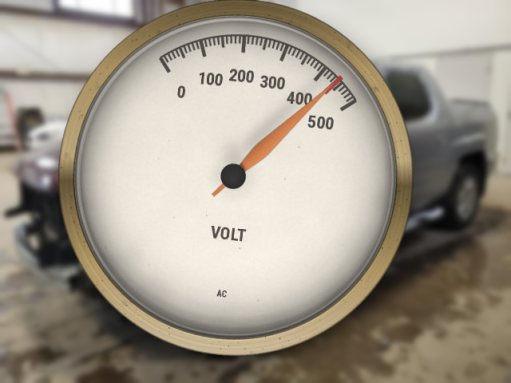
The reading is 440 V
